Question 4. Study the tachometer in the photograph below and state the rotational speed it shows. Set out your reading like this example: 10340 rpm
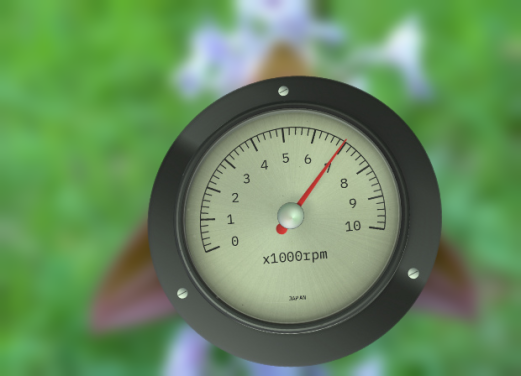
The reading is 7000 rpm
